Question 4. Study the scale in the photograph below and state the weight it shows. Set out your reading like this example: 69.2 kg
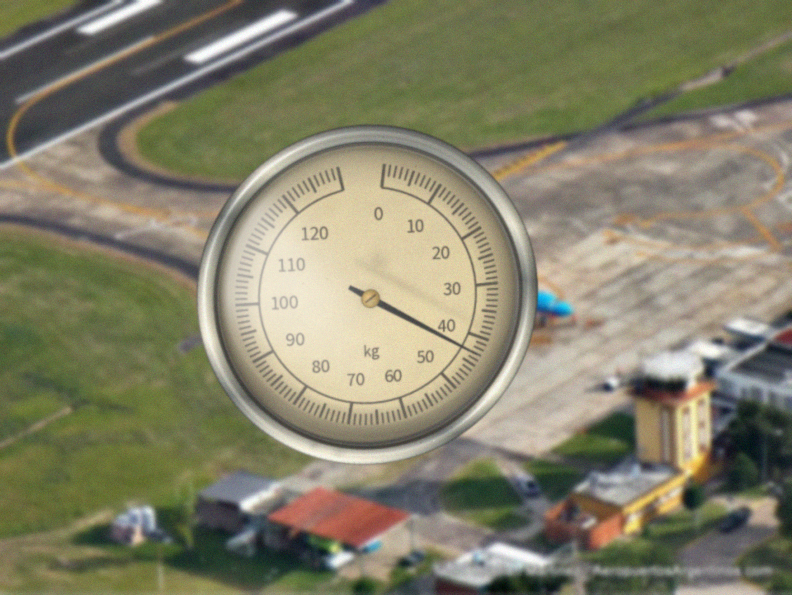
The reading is 43 kg
